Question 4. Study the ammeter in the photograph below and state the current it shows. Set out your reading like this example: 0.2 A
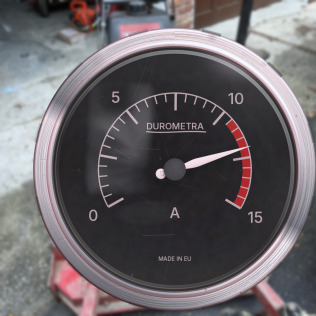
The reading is 12 A
